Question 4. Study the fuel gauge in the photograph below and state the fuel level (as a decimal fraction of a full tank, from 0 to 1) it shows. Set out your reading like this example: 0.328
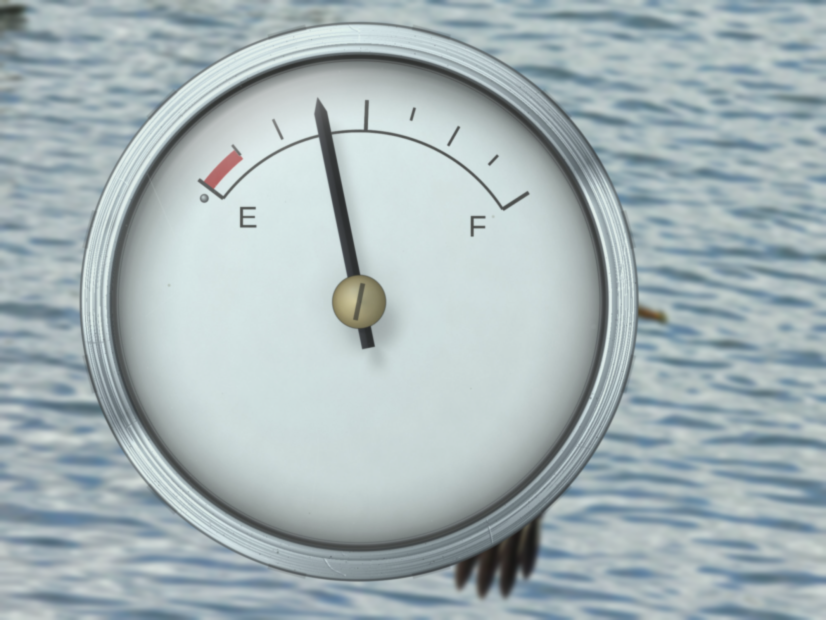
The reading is 0.375
